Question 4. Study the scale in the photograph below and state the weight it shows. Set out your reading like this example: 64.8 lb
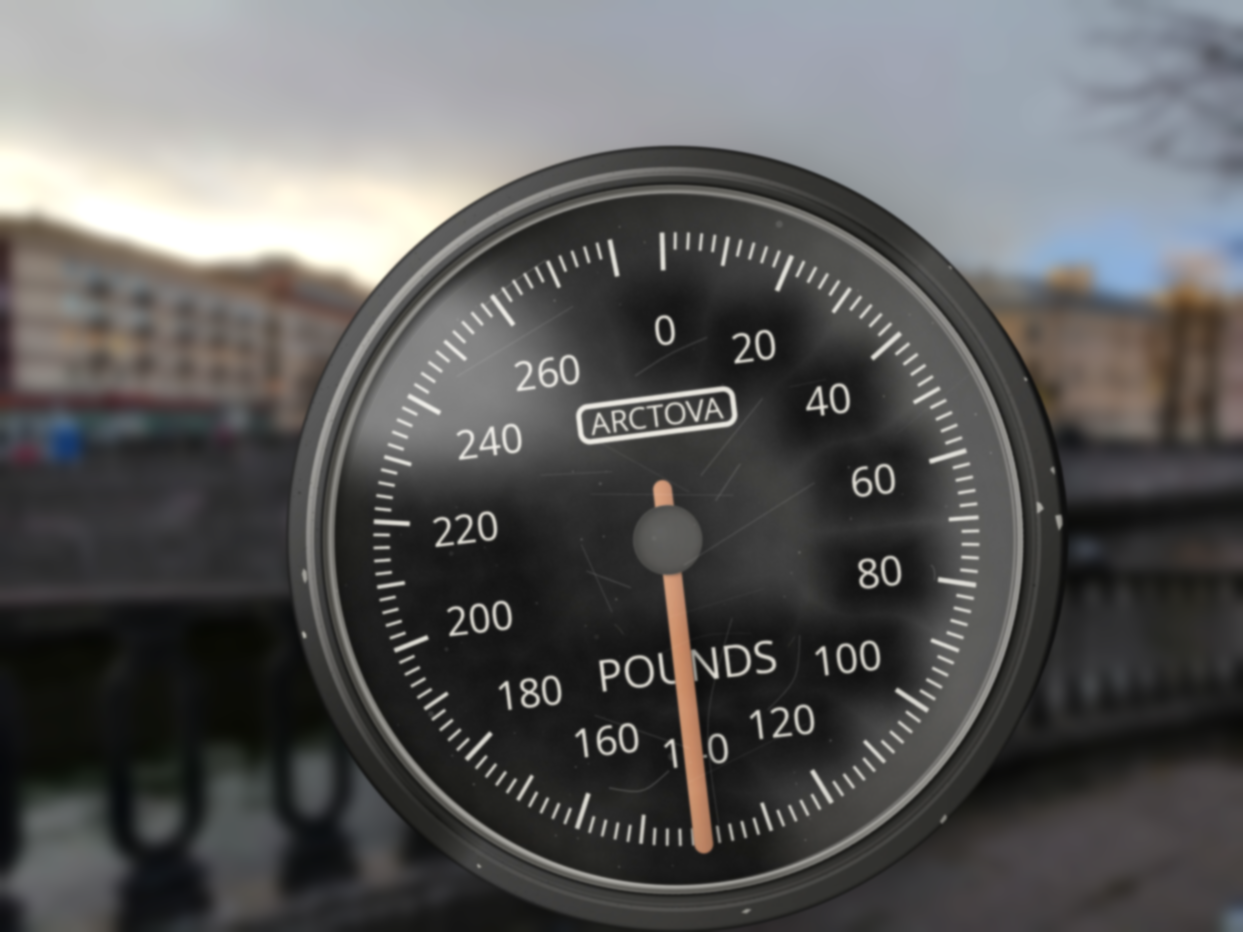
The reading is 140 lb
